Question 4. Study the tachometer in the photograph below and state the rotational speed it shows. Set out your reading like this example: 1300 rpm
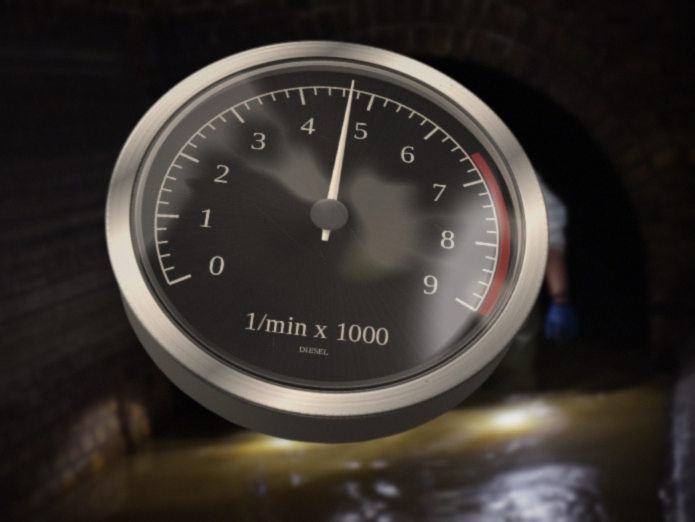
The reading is 4700 rpm
